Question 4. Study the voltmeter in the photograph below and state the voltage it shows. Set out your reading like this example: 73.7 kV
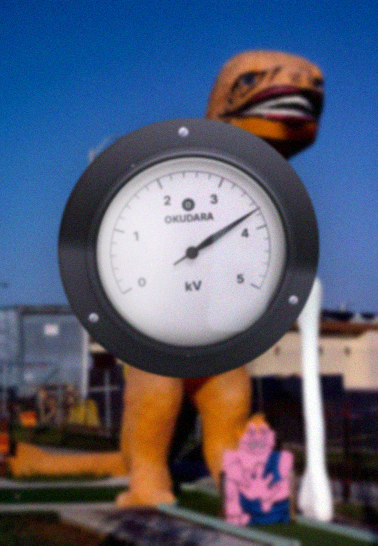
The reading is 3.7 kV
